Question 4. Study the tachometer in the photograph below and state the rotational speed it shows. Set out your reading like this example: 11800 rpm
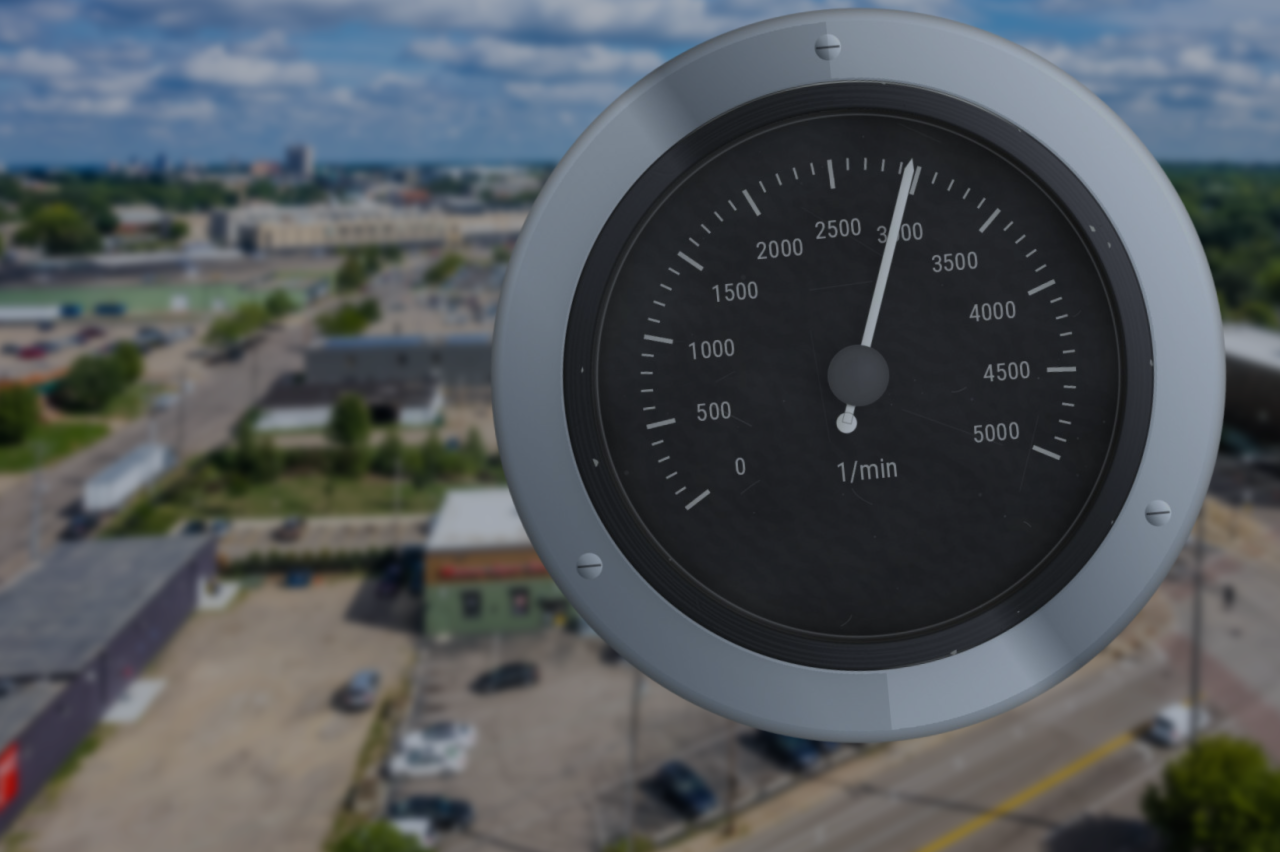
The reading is 2950 rpm
